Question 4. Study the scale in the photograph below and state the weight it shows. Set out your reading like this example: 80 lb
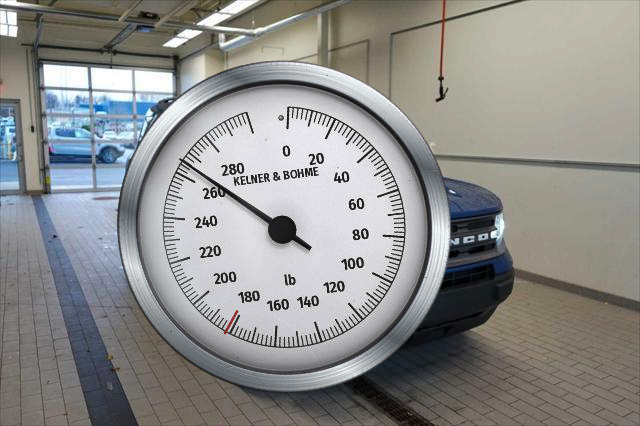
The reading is 266 lb
